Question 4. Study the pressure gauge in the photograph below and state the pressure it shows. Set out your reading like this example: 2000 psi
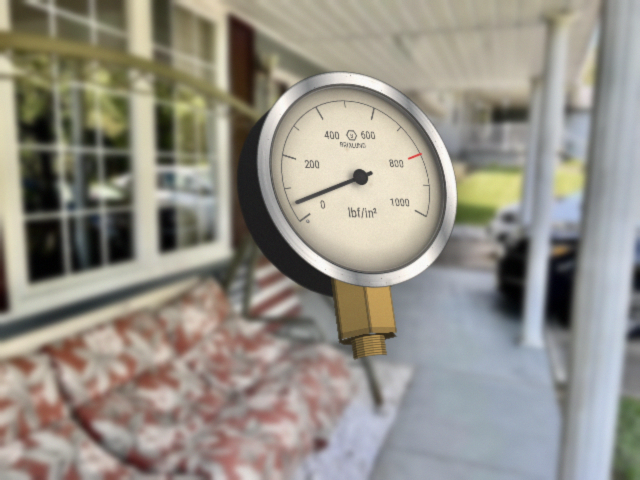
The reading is 50 psi
